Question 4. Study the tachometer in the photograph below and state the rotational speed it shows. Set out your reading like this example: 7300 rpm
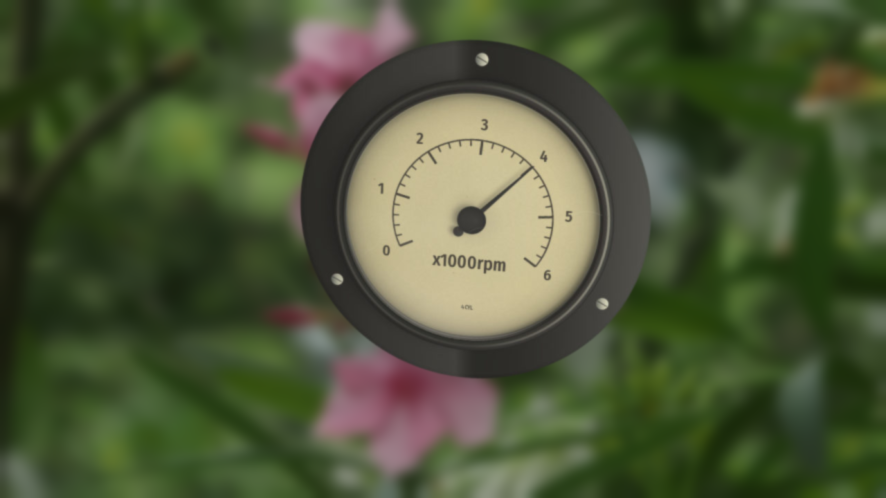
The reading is 4000 rpm
